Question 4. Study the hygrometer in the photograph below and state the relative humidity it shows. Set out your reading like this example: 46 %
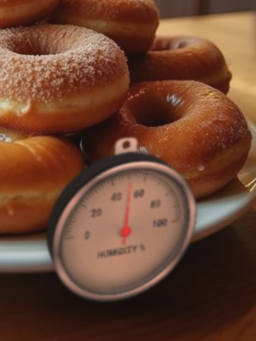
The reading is 50 %
